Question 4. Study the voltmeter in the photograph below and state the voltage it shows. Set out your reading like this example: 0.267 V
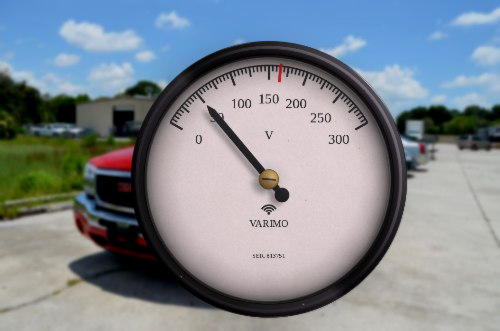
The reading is 50 V
